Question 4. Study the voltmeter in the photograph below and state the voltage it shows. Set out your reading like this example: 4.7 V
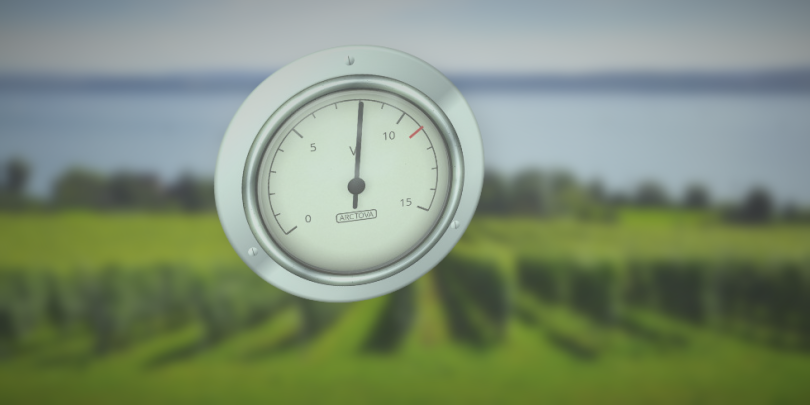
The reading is 8 V
